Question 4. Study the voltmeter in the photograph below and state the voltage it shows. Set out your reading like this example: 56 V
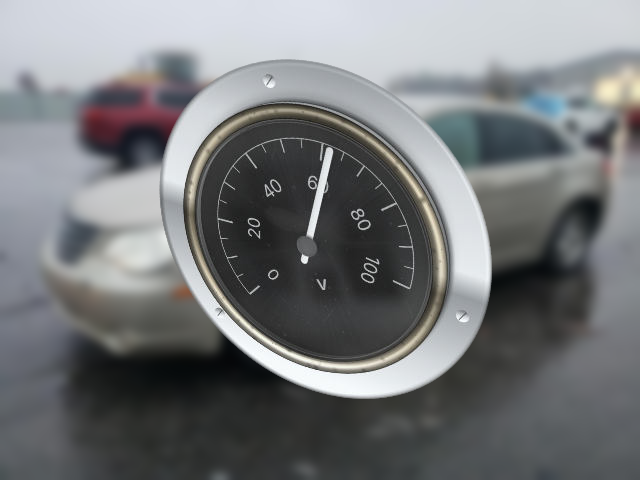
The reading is 62.5 V
